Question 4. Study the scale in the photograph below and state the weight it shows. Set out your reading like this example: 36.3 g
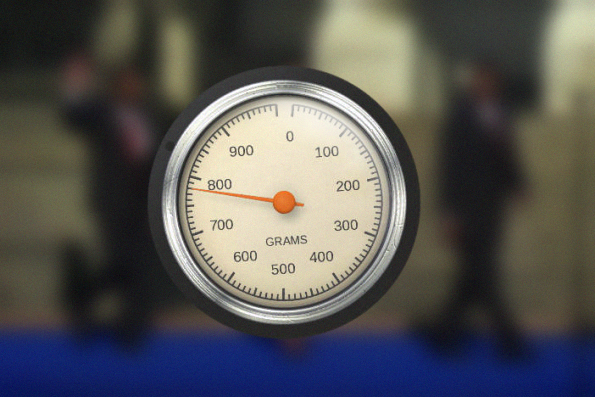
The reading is 780 g
